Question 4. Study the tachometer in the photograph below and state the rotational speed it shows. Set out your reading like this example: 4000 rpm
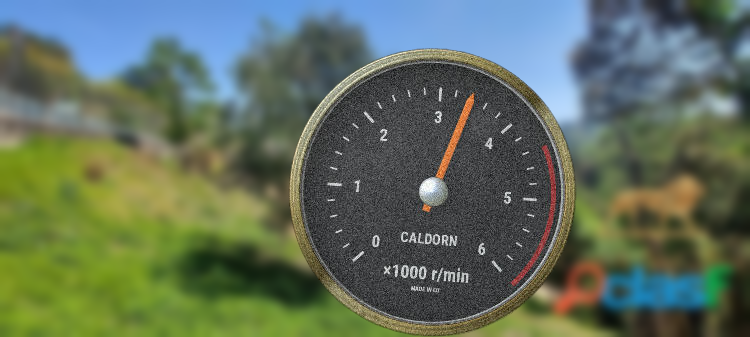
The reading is 3400 rpm
